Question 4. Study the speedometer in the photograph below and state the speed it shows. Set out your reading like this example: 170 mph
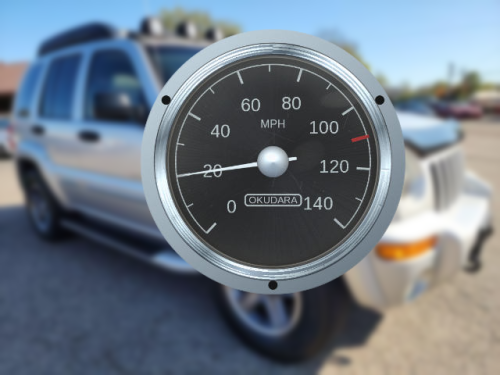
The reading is 20 mph
